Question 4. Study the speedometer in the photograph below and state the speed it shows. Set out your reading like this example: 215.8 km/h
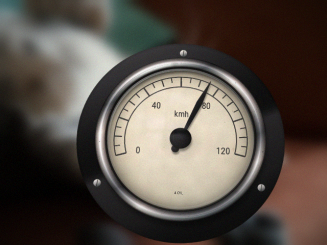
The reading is 75 km/h
